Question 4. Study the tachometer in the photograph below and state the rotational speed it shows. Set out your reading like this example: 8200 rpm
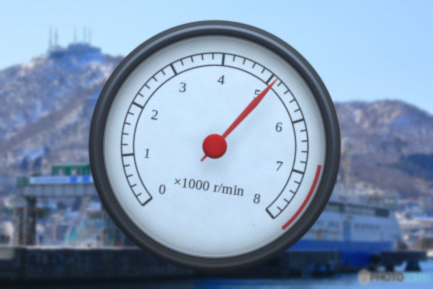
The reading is 5100 rpm
